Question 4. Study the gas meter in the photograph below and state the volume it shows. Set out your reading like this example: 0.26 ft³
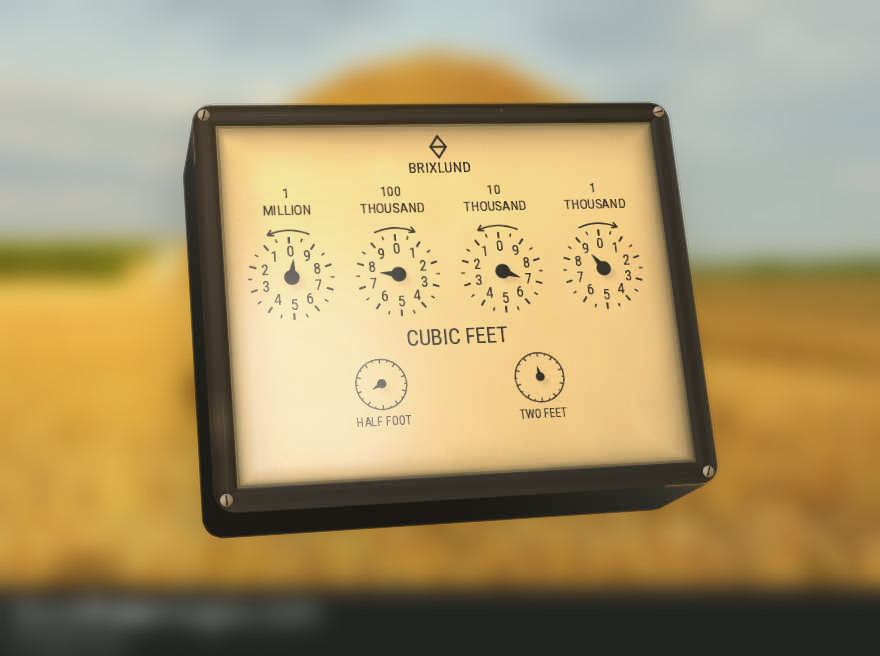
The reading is 976900 ft³
